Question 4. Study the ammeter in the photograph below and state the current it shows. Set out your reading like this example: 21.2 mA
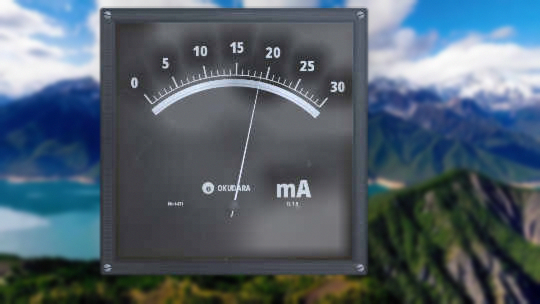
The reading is 19 mA
